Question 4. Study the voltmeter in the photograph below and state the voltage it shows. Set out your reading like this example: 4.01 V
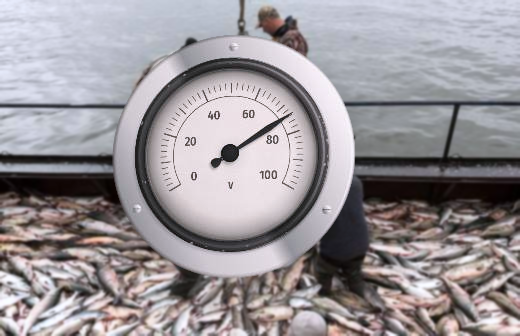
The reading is 74 V
